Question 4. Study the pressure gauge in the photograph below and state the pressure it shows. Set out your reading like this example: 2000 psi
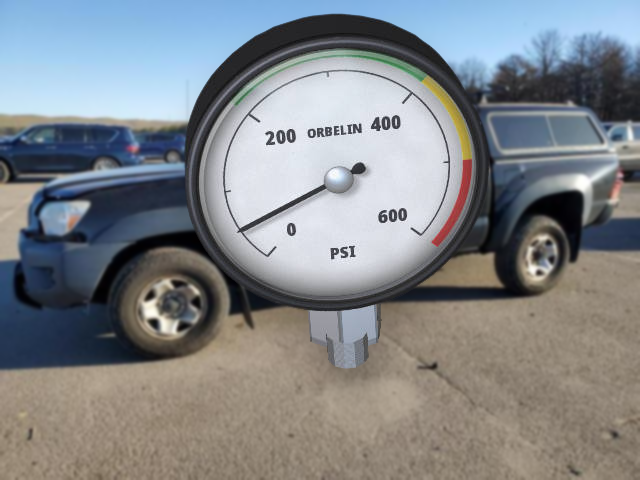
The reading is 50 psi
